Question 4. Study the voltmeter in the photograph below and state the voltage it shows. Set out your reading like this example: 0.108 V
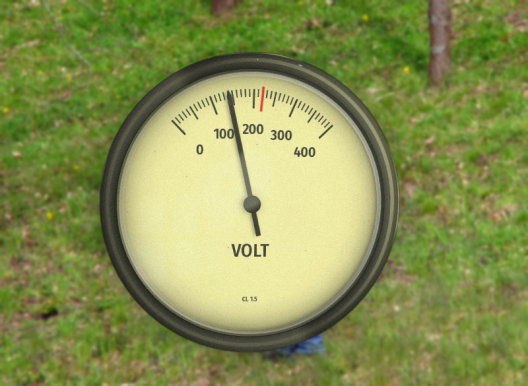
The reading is 140 V
